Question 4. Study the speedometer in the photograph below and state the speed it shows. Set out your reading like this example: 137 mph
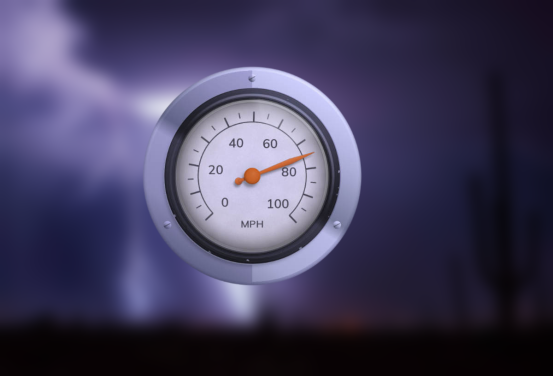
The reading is 75 mph
